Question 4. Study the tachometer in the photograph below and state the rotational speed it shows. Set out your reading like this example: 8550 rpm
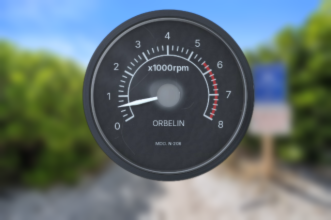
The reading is 600 rpm
